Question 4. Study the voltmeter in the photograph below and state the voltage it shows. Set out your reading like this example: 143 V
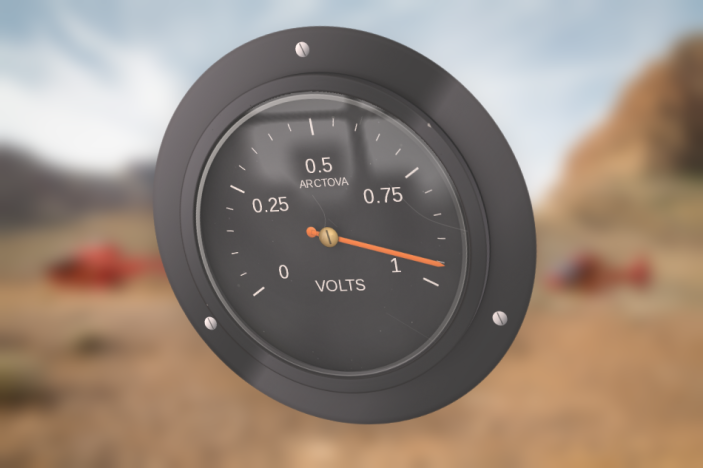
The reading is 0.95 V
